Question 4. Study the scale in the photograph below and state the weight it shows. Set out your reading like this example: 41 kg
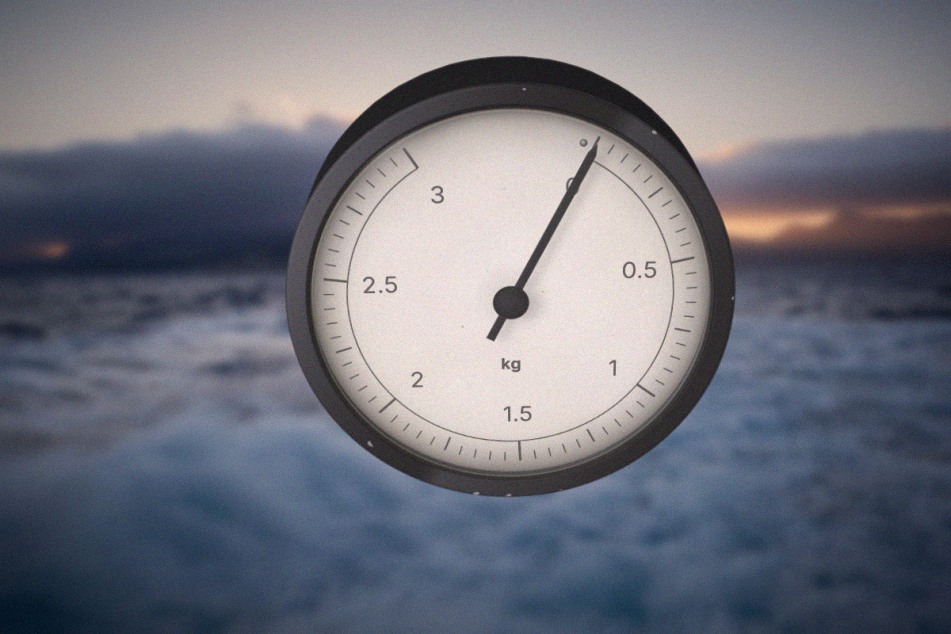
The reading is 0 kg
